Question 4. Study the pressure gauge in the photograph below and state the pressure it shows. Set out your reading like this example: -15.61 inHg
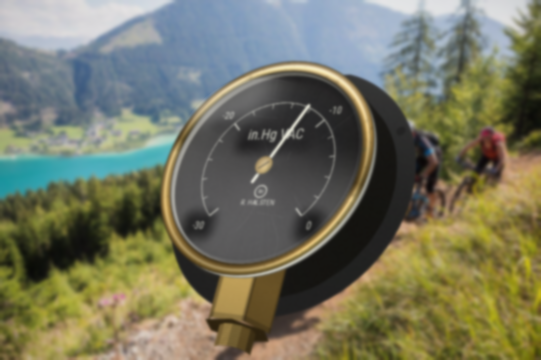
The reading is -12 inHg
